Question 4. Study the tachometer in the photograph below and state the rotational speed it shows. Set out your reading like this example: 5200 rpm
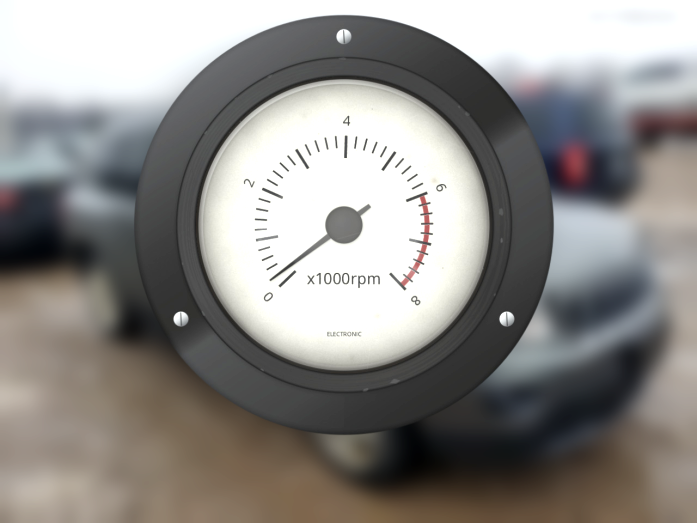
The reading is 200 rpm
